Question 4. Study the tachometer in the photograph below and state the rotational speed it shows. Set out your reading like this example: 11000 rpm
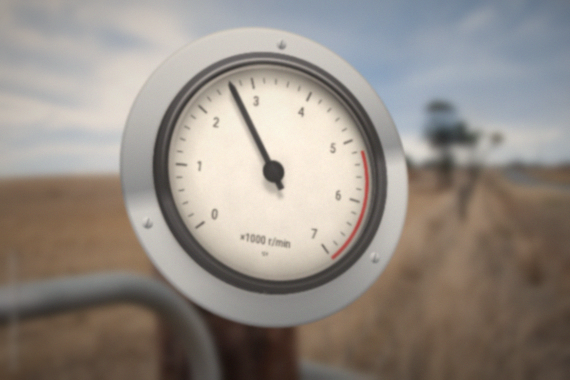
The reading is 2600 rpm
